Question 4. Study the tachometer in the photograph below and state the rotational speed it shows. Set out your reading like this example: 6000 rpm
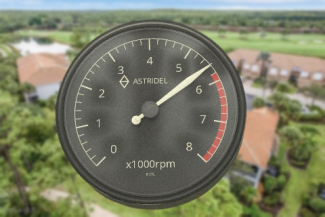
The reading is 5600 rpm
